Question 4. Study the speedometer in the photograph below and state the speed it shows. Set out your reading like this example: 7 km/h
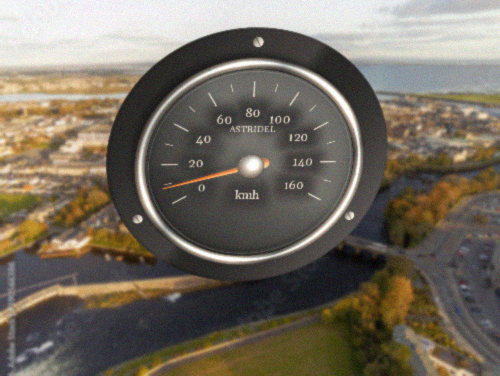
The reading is 10 km/h
